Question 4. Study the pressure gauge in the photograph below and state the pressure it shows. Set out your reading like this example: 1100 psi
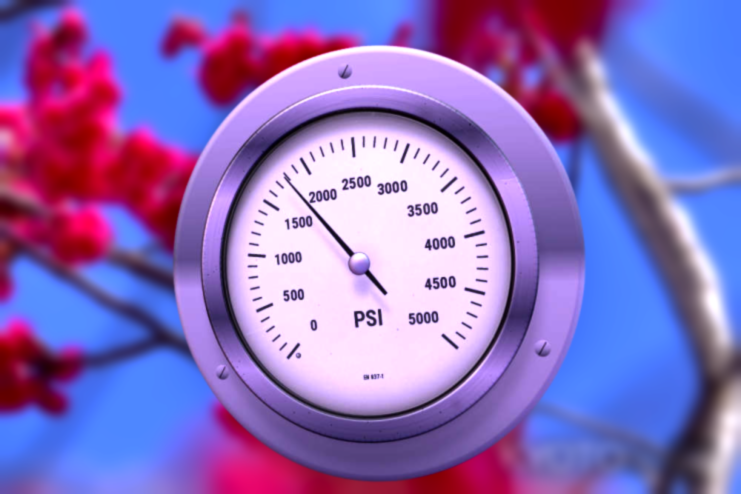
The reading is 1800 psi
